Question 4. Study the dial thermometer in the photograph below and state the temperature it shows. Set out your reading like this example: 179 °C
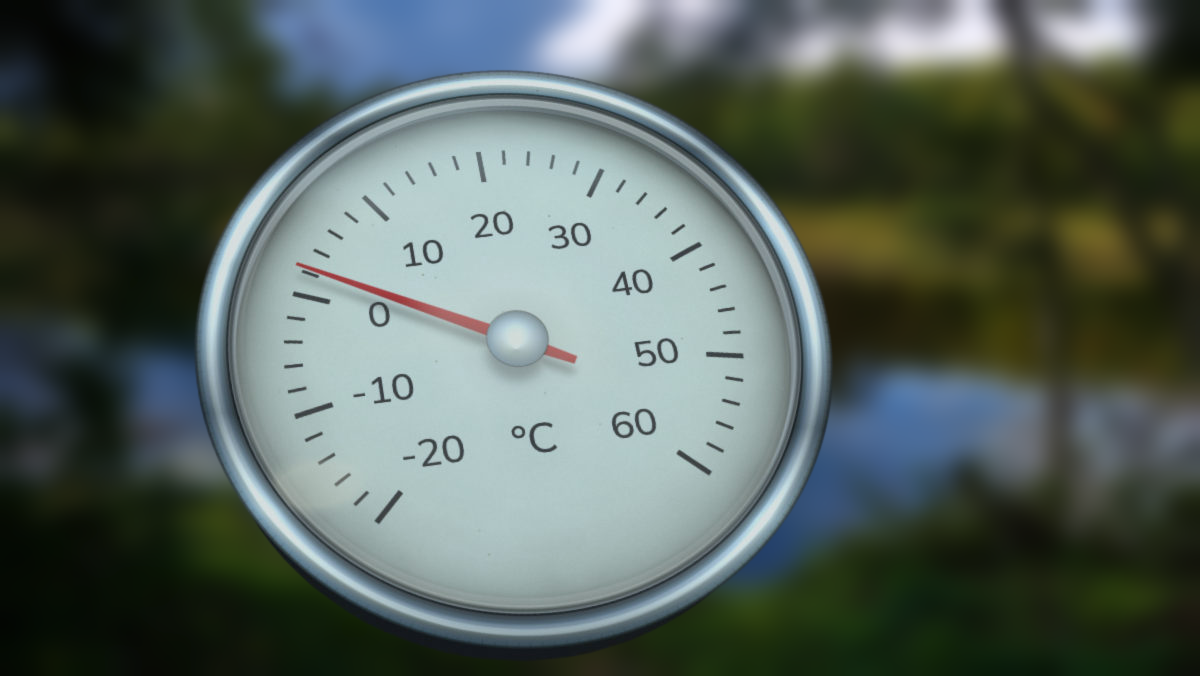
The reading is 2 °C
